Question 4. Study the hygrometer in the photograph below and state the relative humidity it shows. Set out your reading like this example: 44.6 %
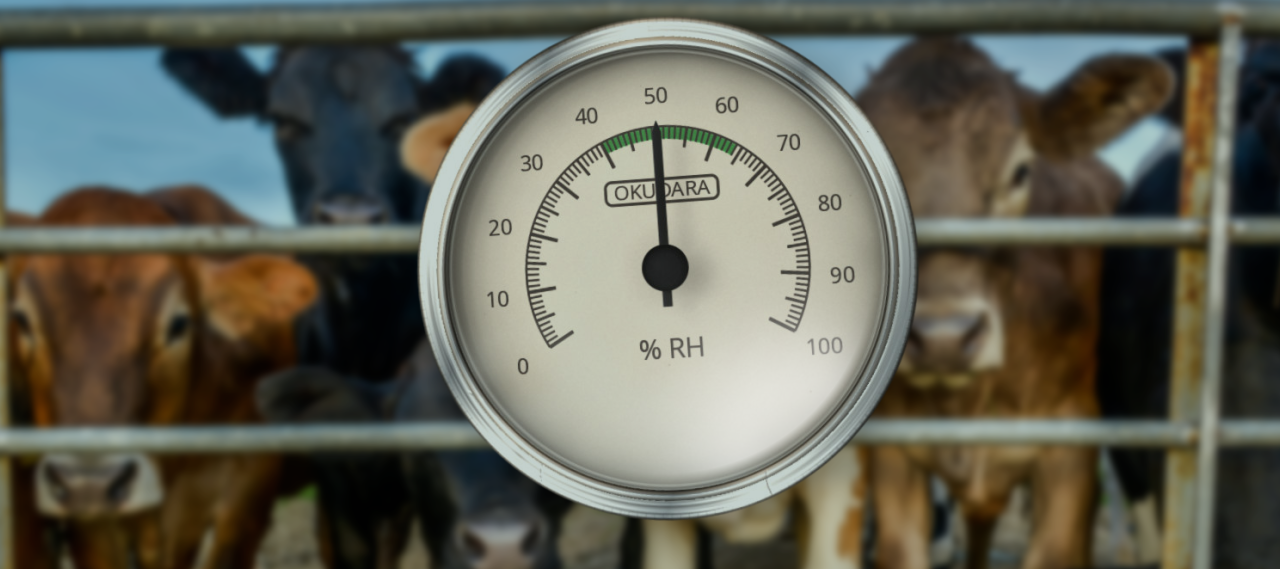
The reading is 50 %
